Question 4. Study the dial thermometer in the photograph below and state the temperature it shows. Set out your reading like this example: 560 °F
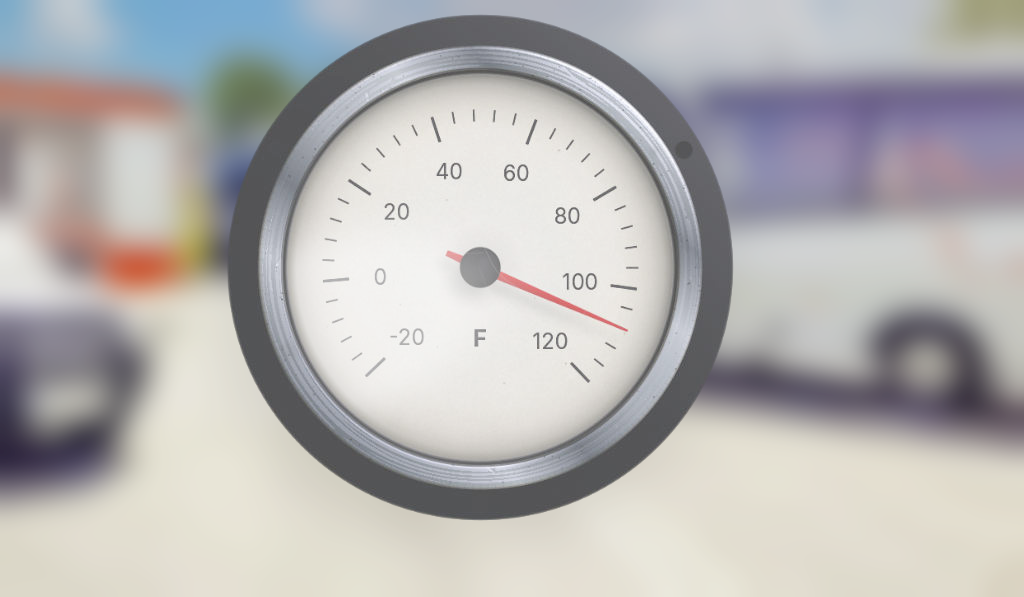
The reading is 108 °F
